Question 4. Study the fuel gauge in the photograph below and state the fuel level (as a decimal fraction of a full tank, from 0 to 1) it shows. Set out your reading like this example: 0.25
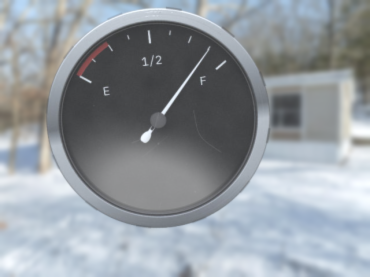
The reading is 0.875
